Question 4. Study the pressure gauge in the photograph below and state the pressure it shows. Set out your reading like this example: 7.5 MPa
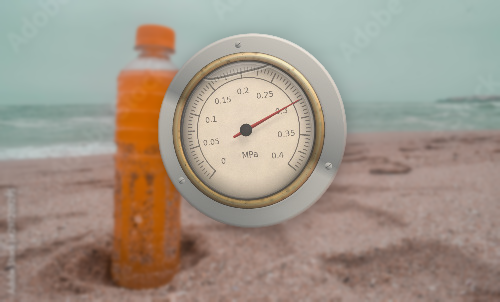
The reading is 0.3 MPa
